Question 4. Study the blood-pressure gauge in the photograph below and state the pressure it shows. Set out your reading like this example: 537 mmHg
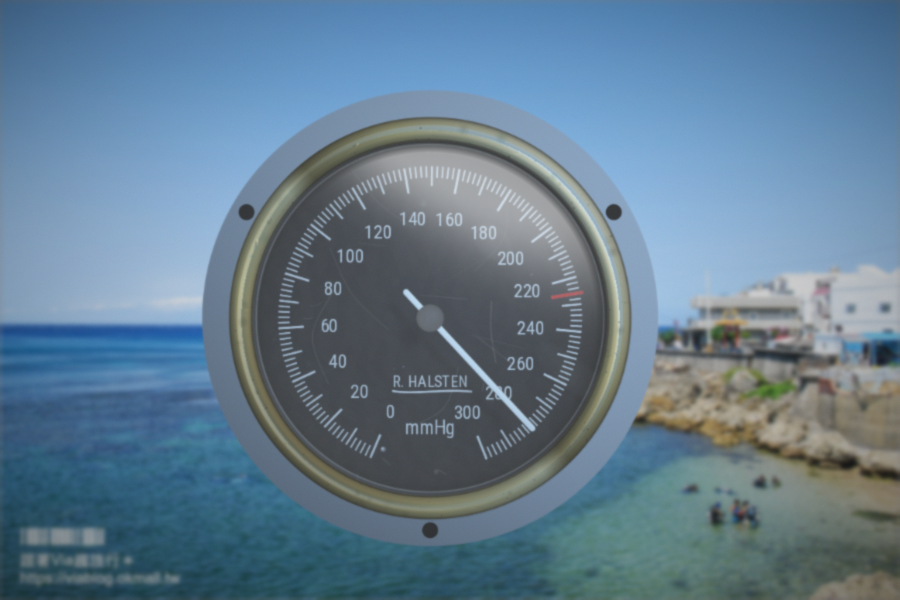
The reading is 280 mmHg
